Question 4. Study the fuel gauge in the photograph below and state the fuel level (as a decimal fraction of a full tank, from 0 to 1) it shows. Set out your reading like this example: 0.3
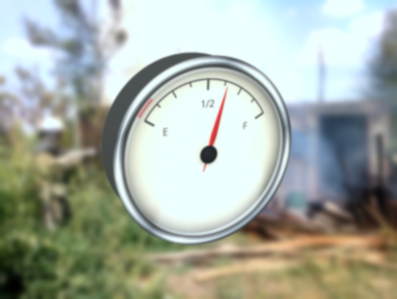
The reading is 0.625
